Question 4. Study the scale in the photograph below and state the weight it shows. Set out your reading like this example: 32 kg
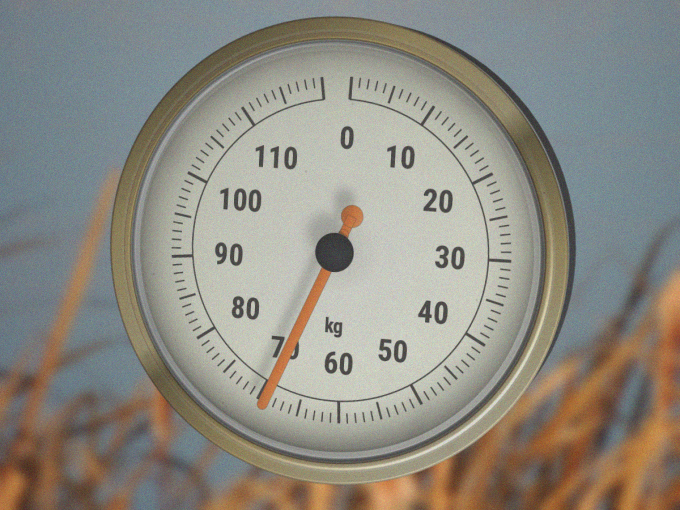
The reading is 69 kg
